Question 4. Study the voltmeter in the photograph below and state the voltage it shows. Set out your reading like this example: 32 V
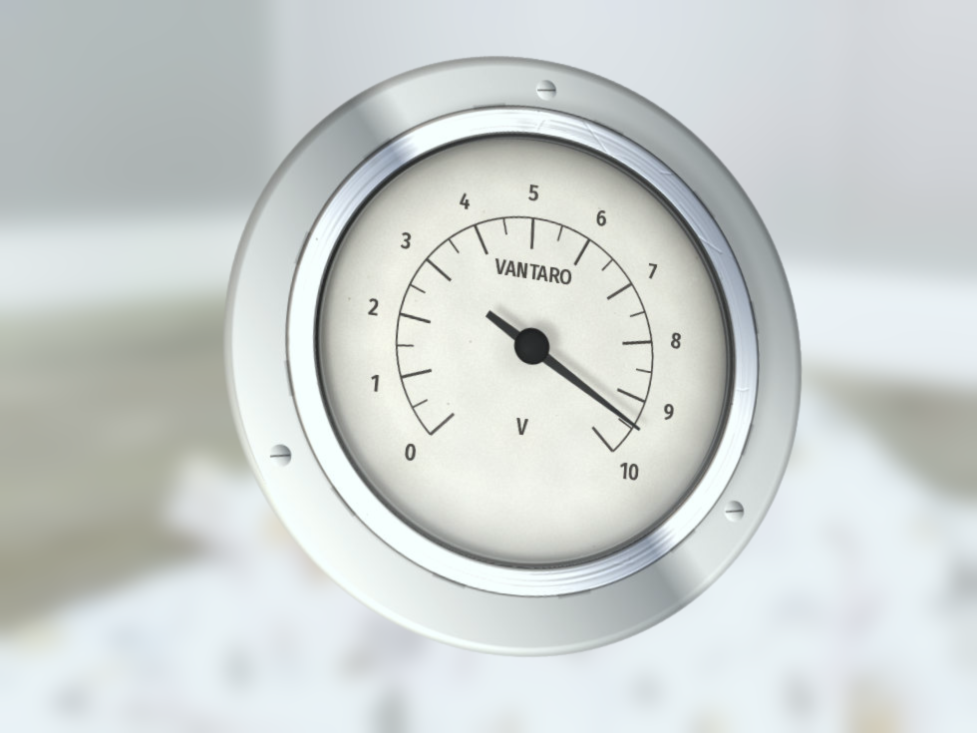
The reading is 9.5 V
